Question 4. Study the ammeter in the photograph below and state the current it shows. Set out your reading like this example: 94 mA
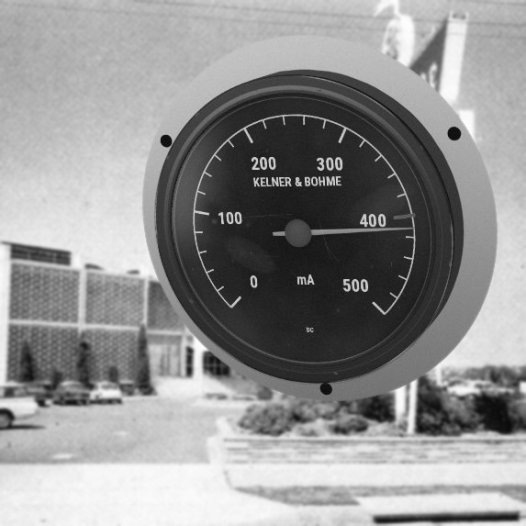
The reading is 410 mA
